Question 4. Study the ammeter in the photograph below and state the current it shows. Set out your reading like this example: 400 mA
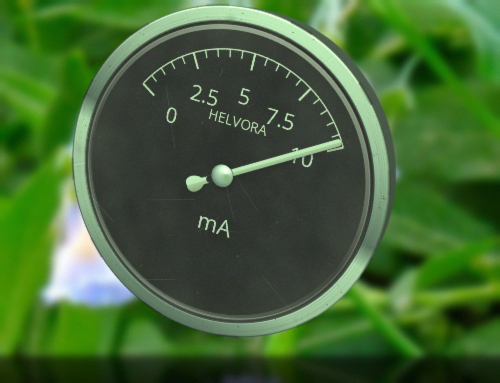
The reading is 9.75 mA
